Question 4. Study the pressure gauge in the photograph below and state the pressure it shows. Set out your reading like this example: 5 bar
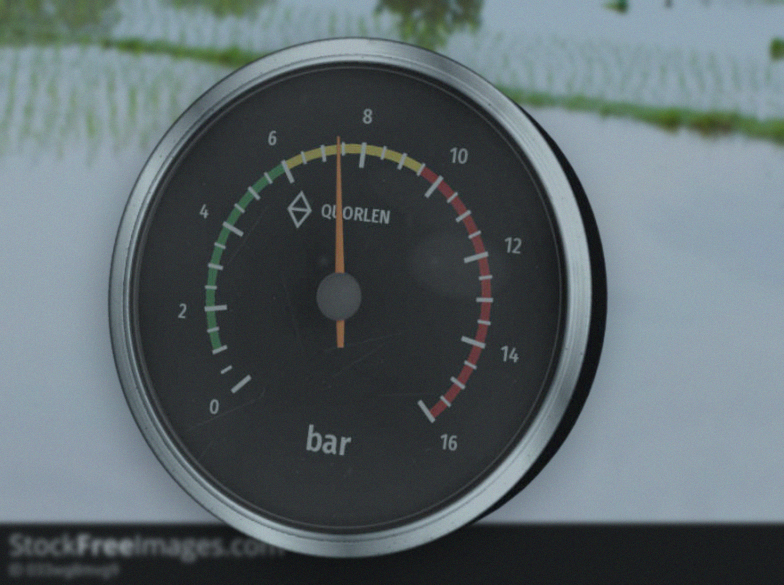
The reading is 7.5 bar
